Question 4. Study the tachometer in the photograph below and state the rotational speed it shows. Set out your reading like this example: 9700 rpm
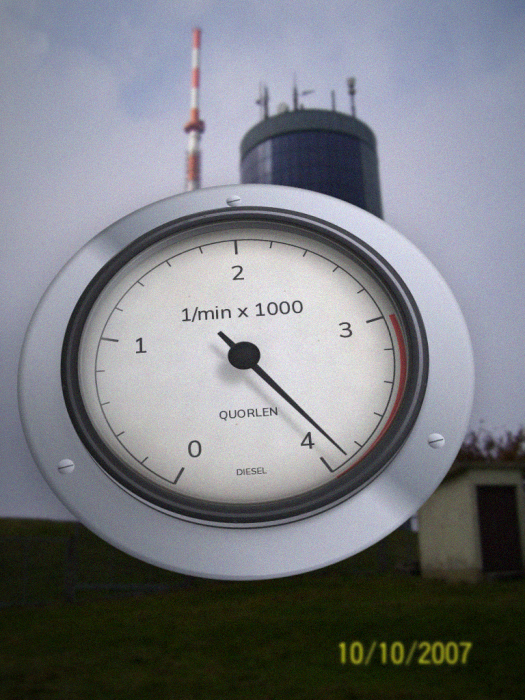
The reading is 3900 rpm
